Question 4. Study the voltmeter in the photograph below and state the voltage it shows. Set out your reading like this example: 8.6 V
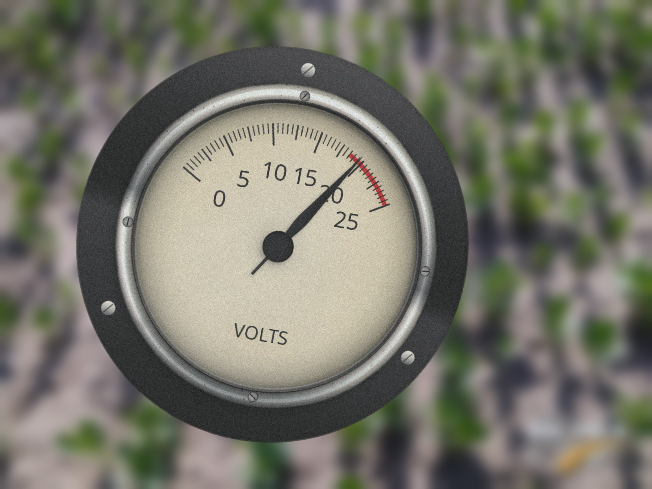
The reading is 19.5 V
